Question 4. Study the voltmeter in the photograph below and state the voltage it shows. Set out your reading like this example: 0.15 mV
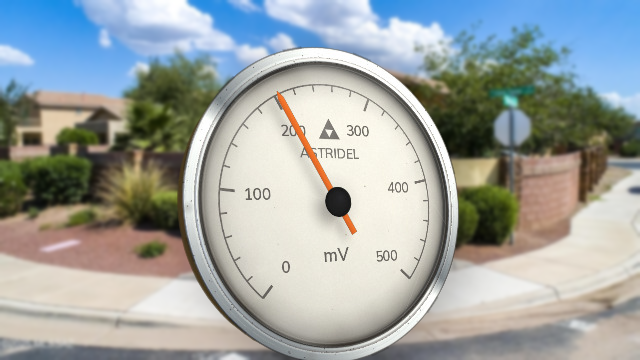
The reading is 200 mV
